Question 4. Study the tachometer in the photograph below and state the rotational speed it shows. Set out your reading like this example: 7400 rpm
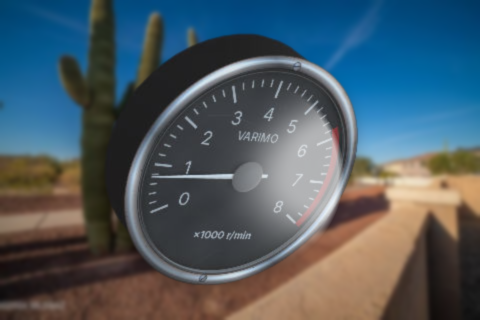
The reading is 800 rpm
